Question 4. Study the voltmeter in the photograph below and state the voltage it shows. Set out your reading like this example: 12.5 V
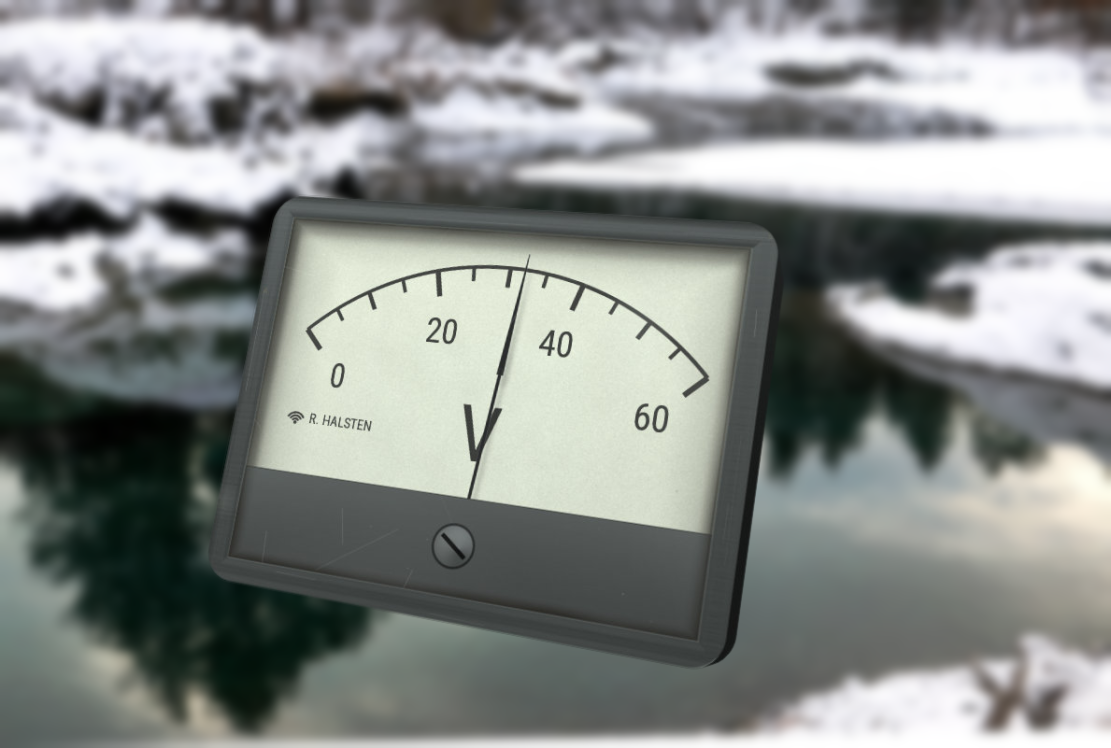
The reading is 32.5 V
